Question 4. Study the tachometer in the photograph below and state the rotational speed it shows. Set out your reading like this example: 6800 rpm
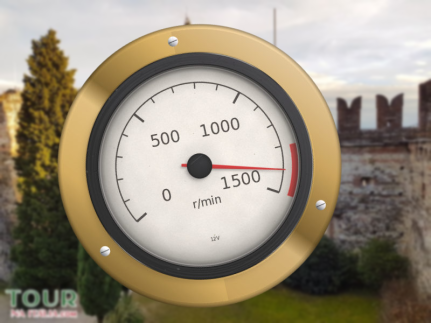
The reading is 1400 rpm
